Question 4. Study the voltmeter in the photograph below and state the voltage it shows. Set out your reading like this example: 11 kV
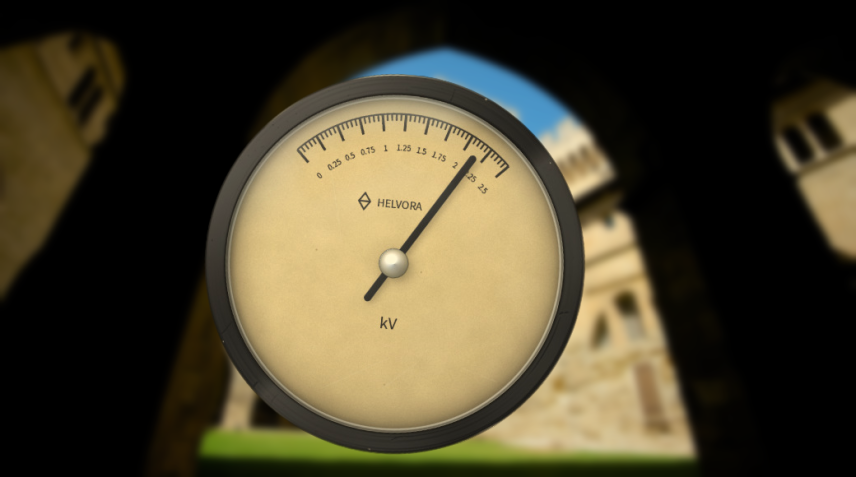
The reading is 2.15 kV
